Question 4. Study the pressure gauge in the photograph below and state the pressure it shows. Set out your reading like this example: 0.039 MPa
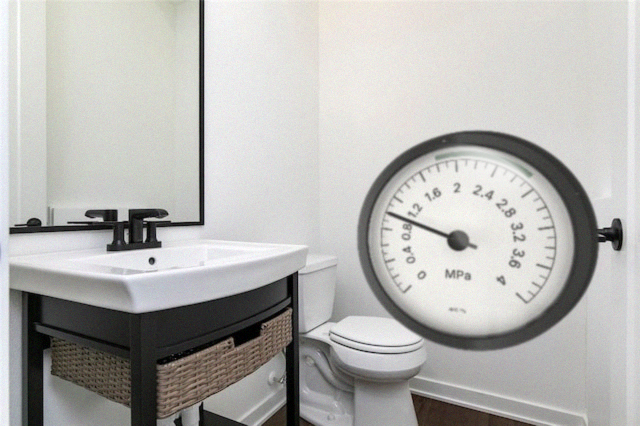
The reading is 1 MPa
